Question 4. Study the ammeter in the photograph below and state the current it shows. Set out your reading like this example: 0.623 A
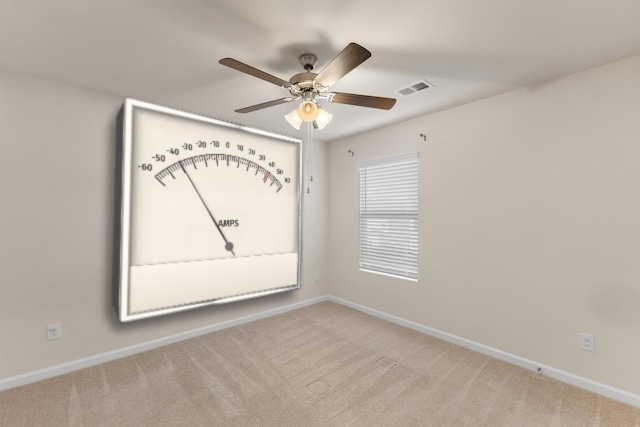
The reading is -40 A
